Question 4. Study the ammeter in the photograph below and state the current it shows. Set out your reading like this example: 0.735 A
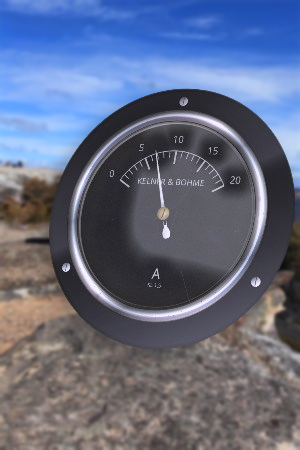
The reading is 7 A
